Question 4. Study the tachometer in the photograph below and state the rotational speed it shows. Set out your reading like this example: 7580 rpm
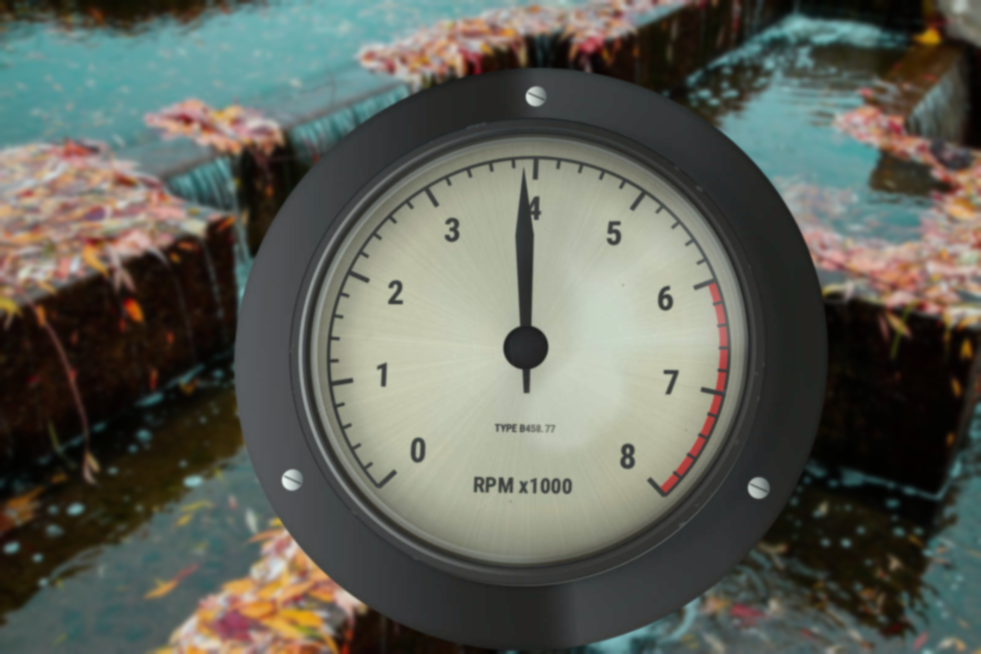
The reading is 3900 rpm
